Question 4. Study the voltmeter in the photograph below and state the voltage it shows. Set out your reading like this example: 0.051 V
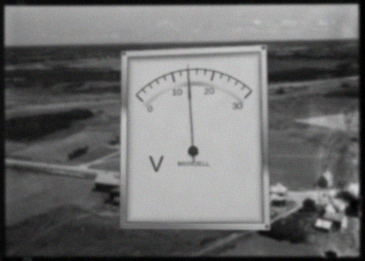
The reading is 14 V
